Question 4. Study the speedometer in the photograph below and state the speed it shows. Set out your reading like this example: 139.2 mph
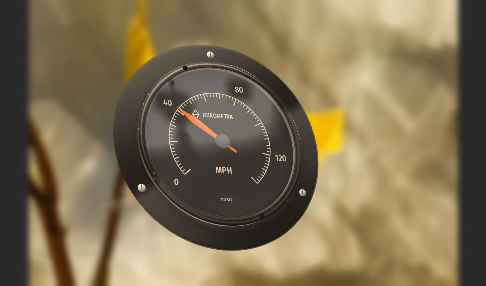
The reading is 40 mph
